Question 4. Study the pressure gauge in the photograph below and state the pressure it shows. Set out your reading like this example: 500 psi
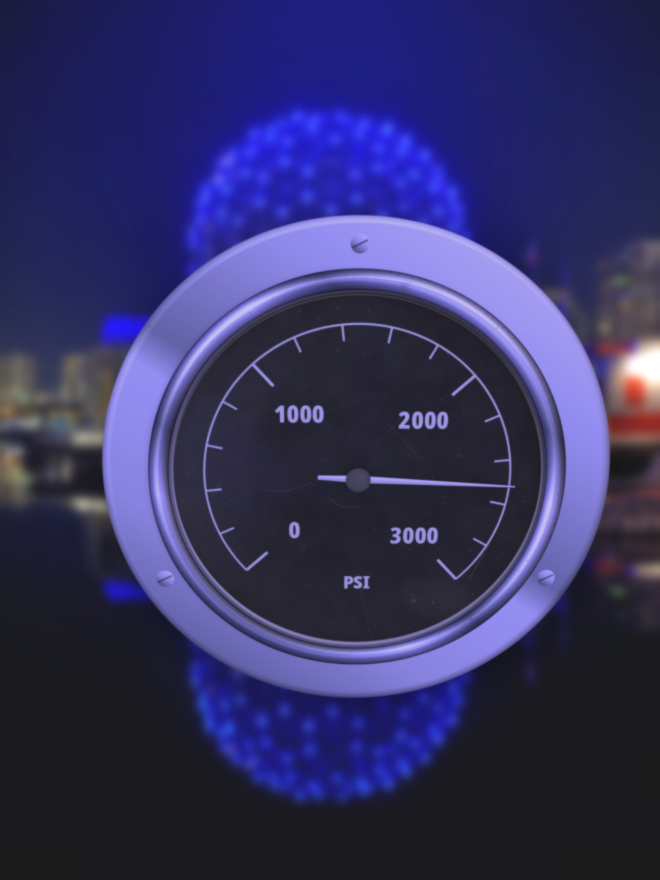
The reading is 2500 psi
